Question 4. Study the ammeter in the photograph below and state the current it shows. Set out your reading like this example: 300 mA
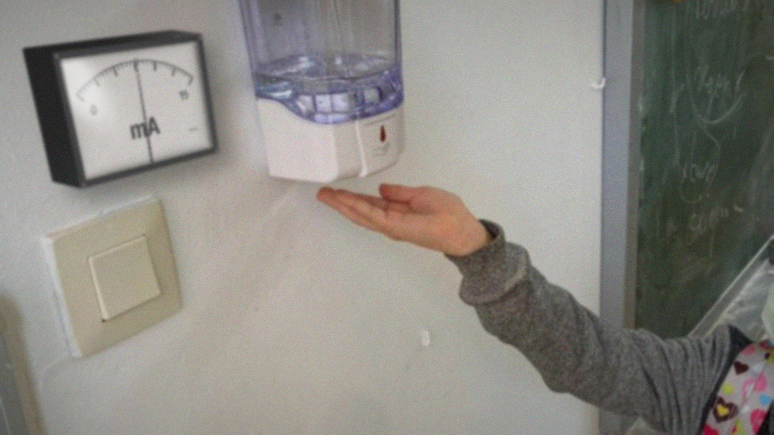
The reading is 7.5 mA
